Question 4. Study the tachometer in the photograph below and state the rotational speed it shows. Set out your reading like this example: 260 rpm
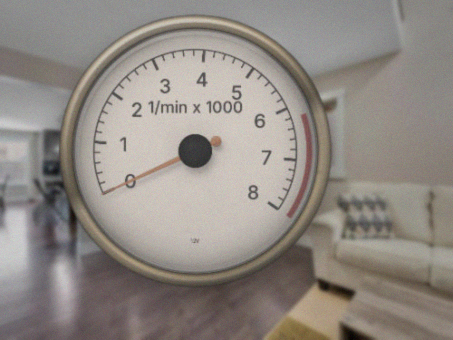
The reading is 0 rpm
